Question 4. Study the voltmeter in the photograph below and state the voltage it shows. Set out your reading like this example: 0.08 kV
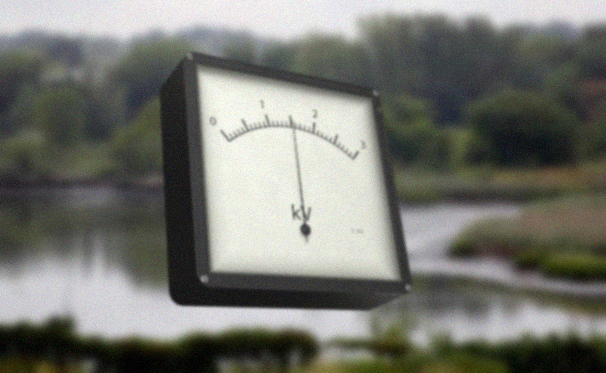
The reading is 1.5 kV
